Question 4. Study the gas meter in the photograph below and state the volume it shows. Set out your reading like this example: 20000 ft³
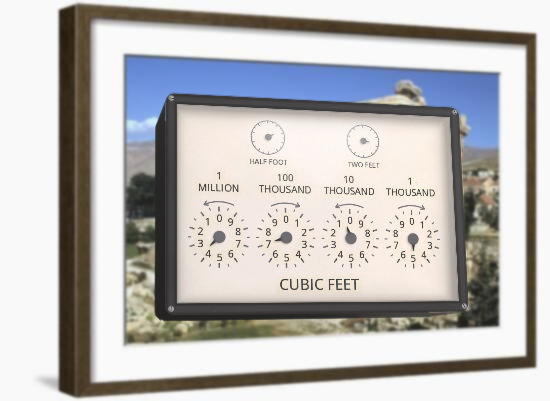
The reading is 370500 ft³
